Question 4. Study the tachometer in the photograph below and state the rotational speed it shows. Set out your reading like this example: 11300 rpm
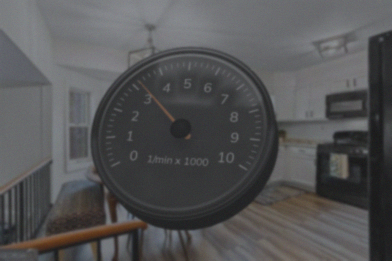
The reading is 3200 rpm
